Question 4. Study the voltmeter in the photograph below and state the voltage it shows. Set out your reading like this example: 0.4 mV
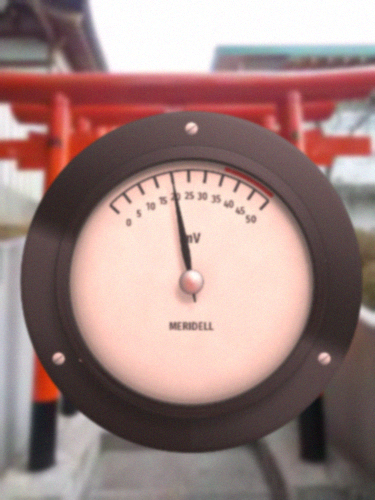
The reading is 20 mV
